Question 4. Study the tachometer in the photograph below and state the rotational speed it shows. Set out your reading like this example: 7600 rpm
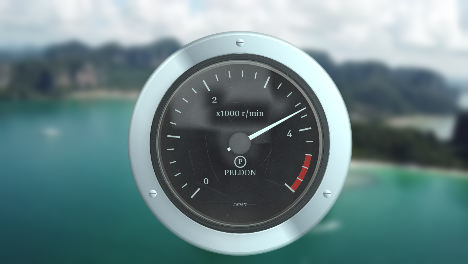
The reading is 3700 rpm
